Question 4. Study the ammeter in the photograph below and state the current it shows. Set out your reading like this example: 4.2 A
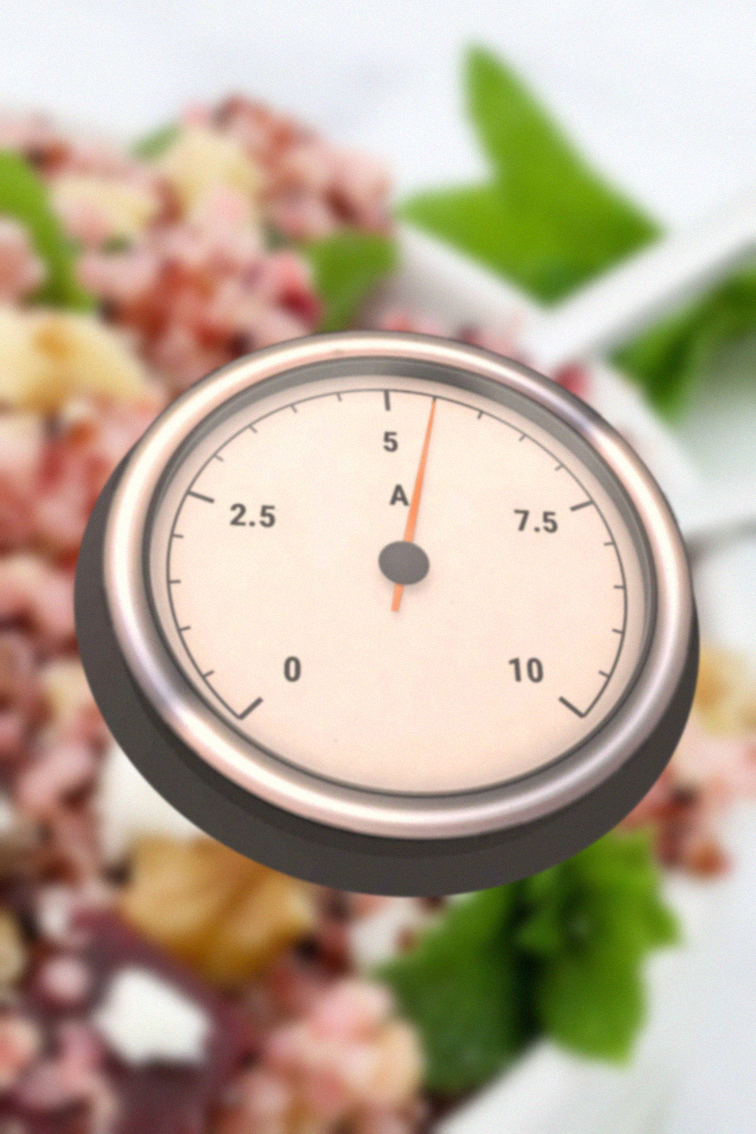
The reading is 5.5 A
